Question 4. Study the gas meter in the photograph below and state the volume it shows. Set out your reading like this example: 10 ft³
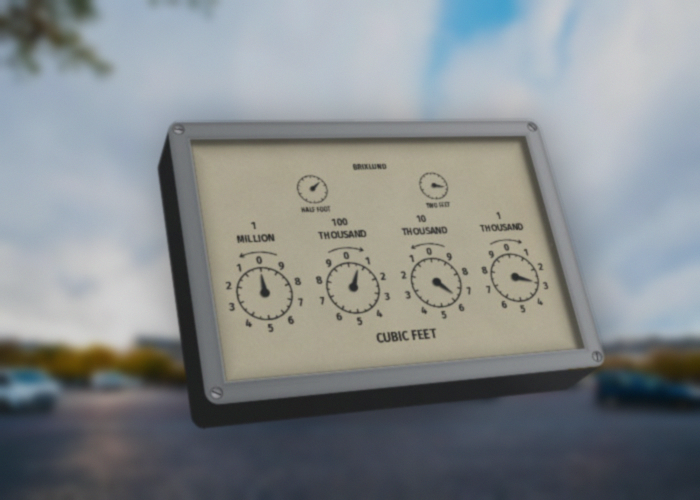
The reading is 6300 ft³
